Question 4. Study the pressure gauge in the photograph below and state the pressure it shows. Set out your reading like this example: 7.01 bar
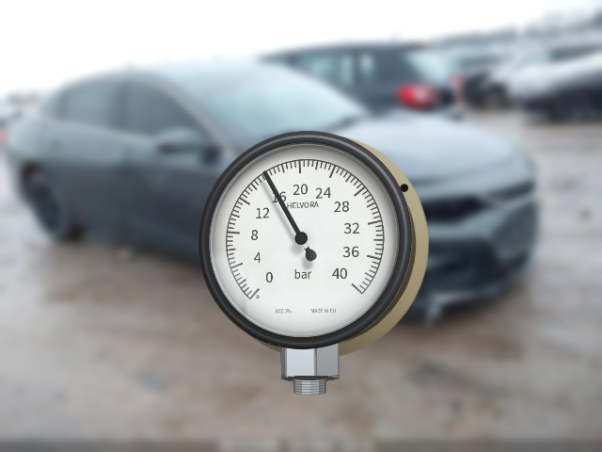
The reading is 16 bar
